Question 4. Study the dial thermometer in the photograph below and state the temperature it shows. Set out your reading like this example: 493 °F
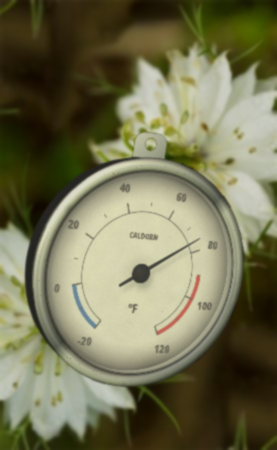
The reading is 75 °F
